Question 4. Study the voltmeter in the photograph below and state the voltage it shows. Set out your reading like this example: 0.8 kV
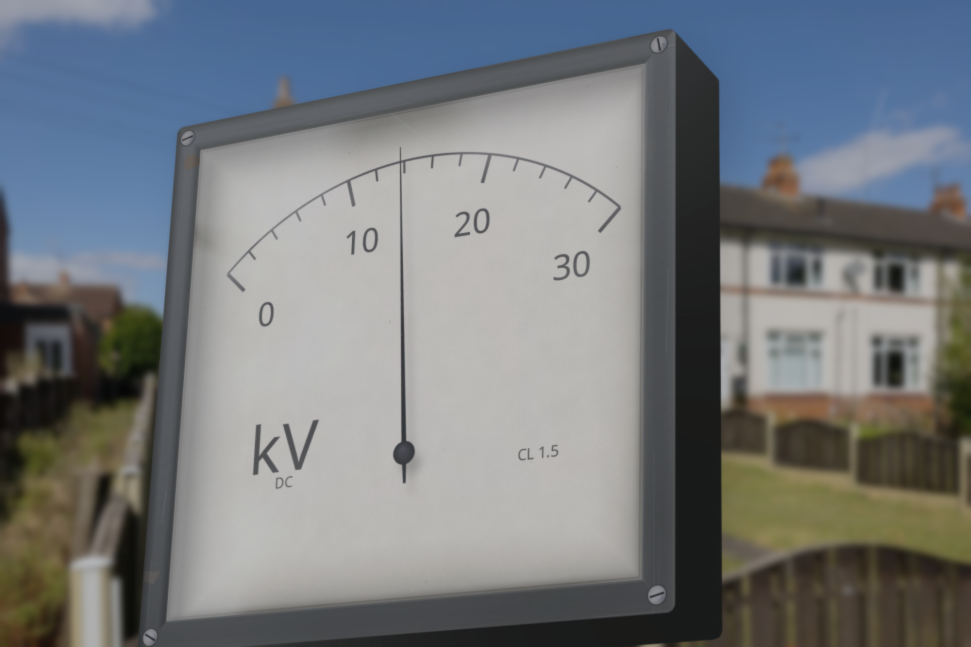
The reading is 14 kV
